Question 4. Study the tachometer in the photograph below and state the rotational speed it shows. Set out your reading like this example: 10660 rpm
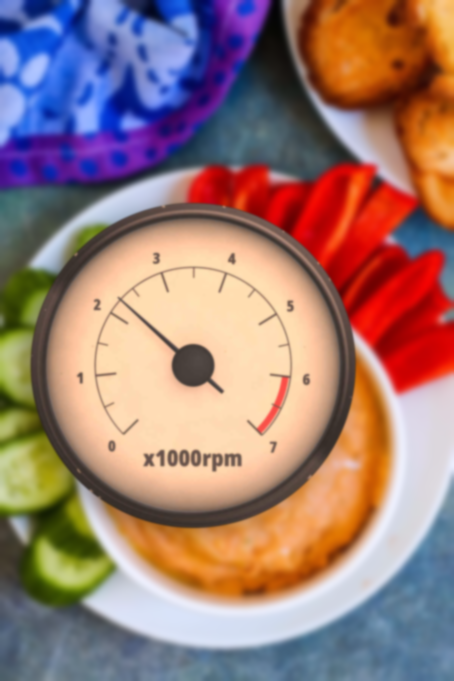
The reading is 2250 rpm
